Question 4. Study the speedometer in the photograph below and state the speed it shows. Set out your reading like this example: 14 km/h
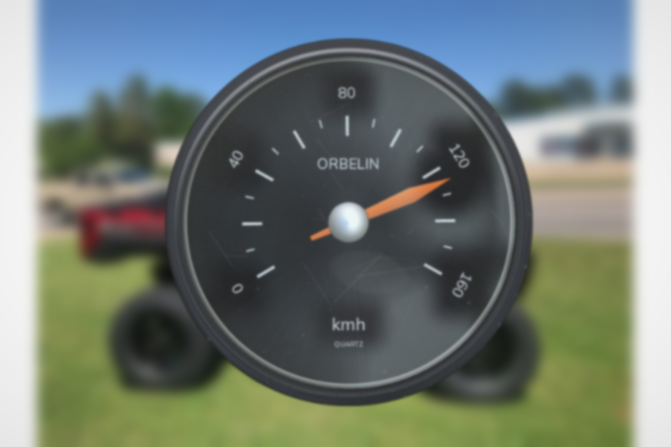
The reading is 125 km/h
